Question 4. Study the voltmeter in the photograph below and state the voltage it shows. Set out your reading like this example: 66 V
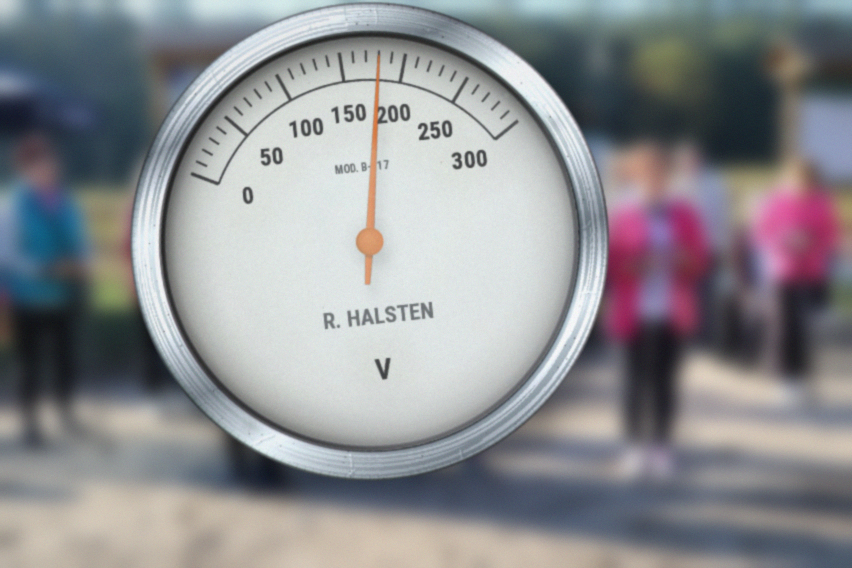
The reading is 180 V
